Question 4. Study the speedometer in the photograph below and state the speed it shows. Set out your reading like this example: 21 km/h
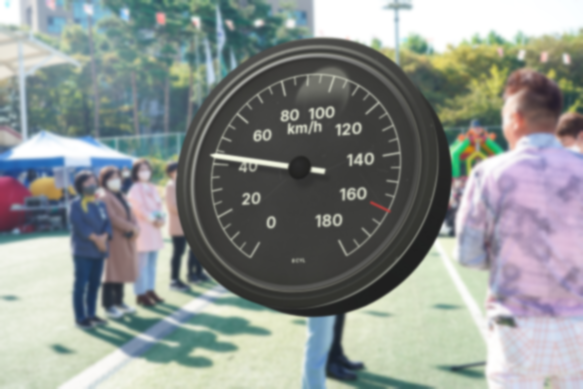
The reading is 42.5 km/h
